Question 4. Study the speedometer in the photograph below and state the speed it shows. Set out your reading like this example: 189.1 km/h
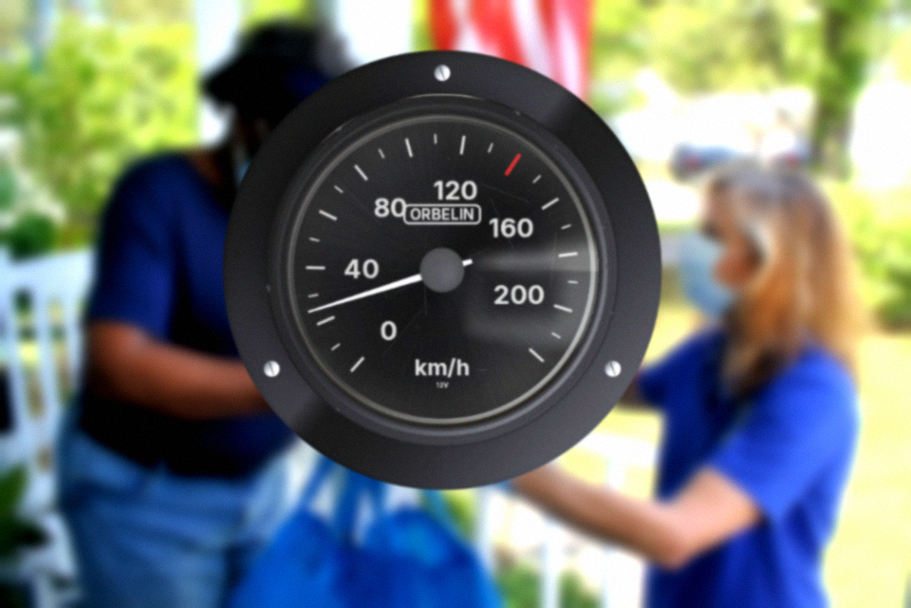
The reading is 25 km/h
